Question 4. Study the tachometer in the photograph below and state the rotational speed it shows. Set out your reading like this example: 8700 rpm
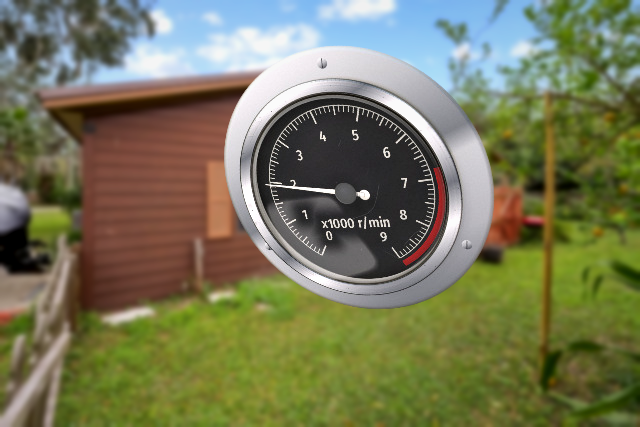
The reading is 2000 rpm
